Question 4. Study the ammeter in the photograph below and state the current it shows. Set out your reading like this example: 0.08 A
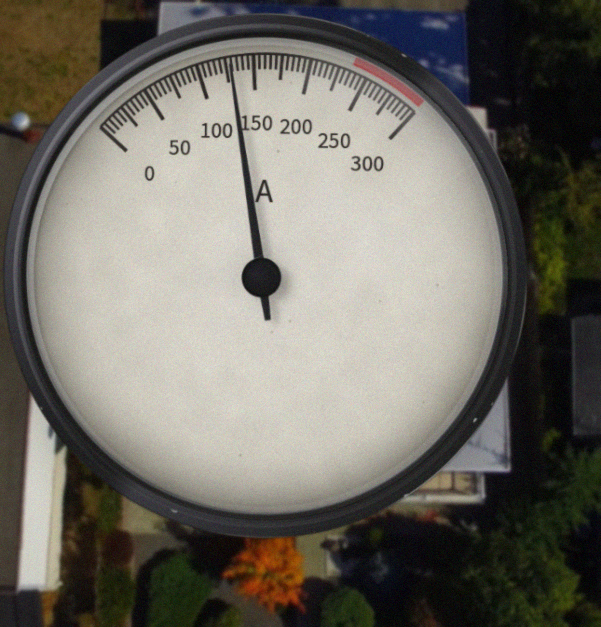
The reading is 130 A
